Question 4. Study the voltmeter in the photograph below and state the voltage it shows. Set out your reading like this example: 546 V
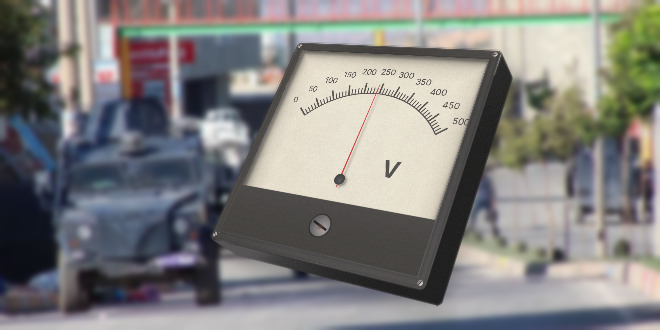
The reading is 250 V
